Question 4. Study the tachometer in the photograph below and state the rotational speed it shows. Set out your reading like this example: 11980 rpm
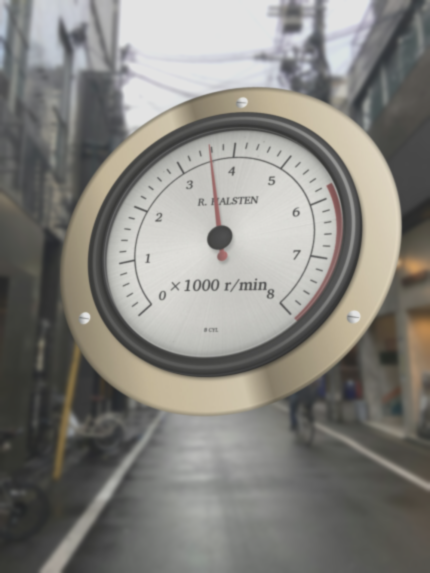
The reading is 3600 rpm
